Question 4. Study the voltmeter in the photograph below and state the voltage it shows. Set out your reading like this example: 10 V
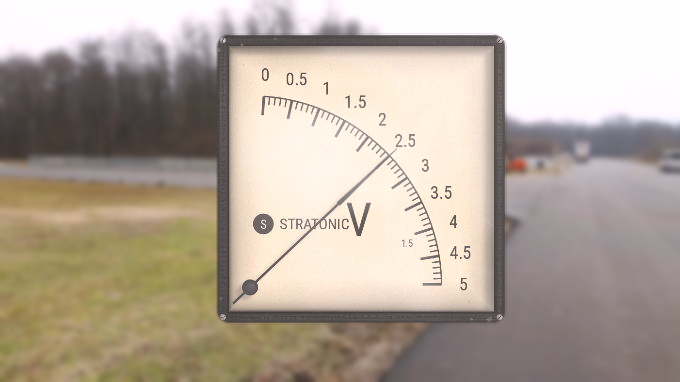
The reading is 2.5 V
